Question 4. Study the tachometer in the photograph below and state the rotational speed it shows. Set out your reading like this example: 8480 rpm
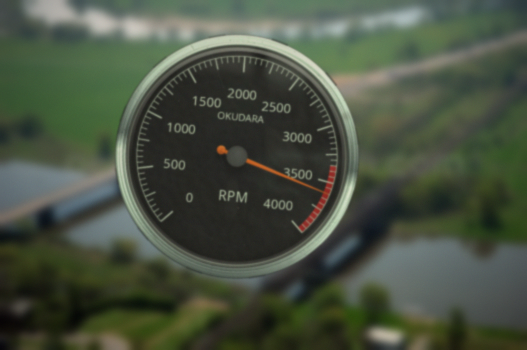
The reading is 3600 rpm
